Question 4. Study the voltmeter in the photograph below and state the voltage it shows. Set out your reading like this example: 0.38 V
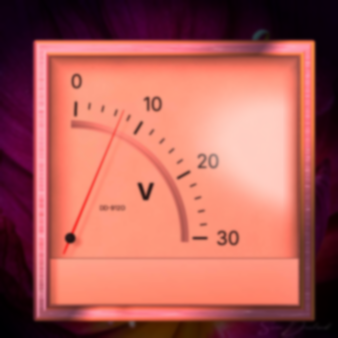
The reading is 7 V
